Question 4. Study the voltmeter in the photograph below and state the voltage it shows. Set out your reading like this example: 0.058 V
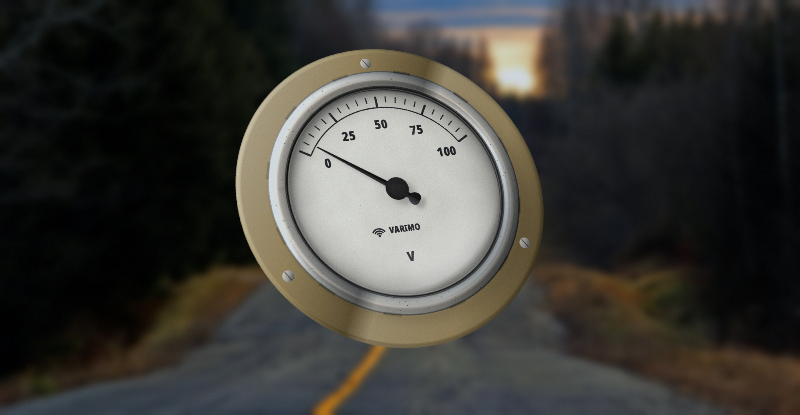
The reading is 5 V
